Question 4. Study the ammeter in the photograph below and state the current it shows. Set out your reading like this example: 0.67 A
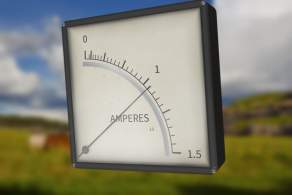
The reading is 1.05 A
